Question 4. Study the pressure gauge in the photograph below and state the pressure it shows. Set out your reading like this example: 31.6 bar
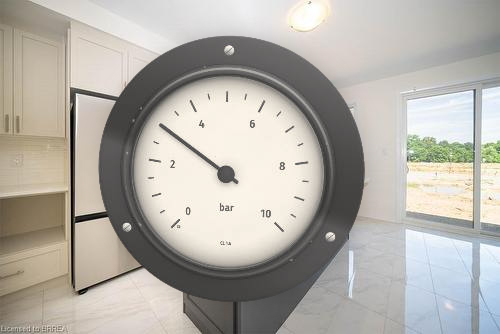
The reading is 3 bar
